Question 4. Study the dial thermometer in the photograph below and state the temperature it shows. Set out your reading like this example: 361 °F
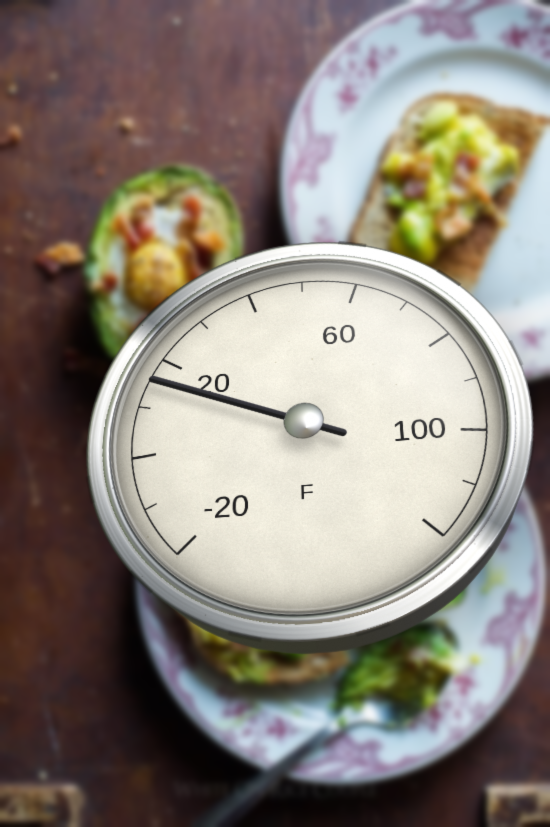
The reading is 15 °F
